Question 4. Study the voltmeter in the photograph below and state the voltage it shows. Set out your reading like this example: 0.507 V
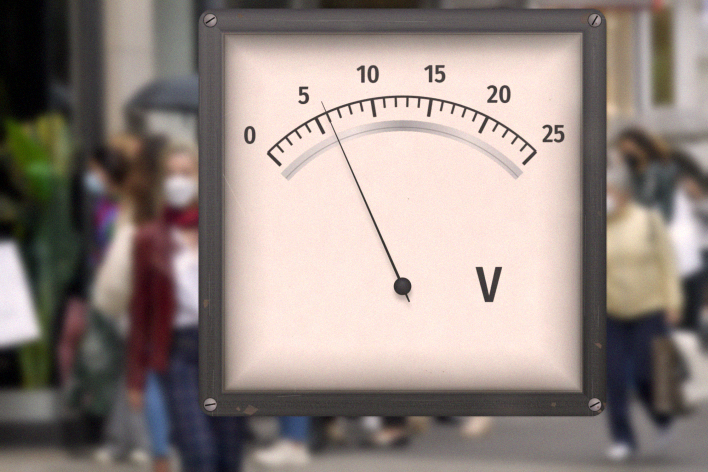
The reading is 6 V
